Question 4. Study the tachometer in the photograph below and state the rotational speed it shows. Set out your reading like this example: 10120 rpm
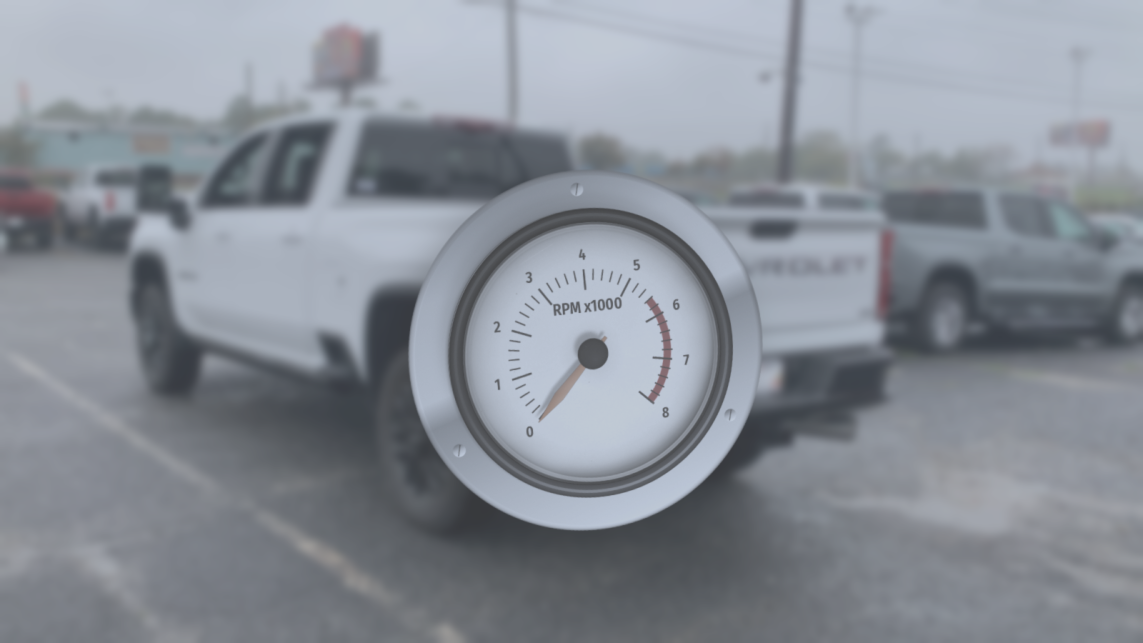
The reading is 0 rpm
